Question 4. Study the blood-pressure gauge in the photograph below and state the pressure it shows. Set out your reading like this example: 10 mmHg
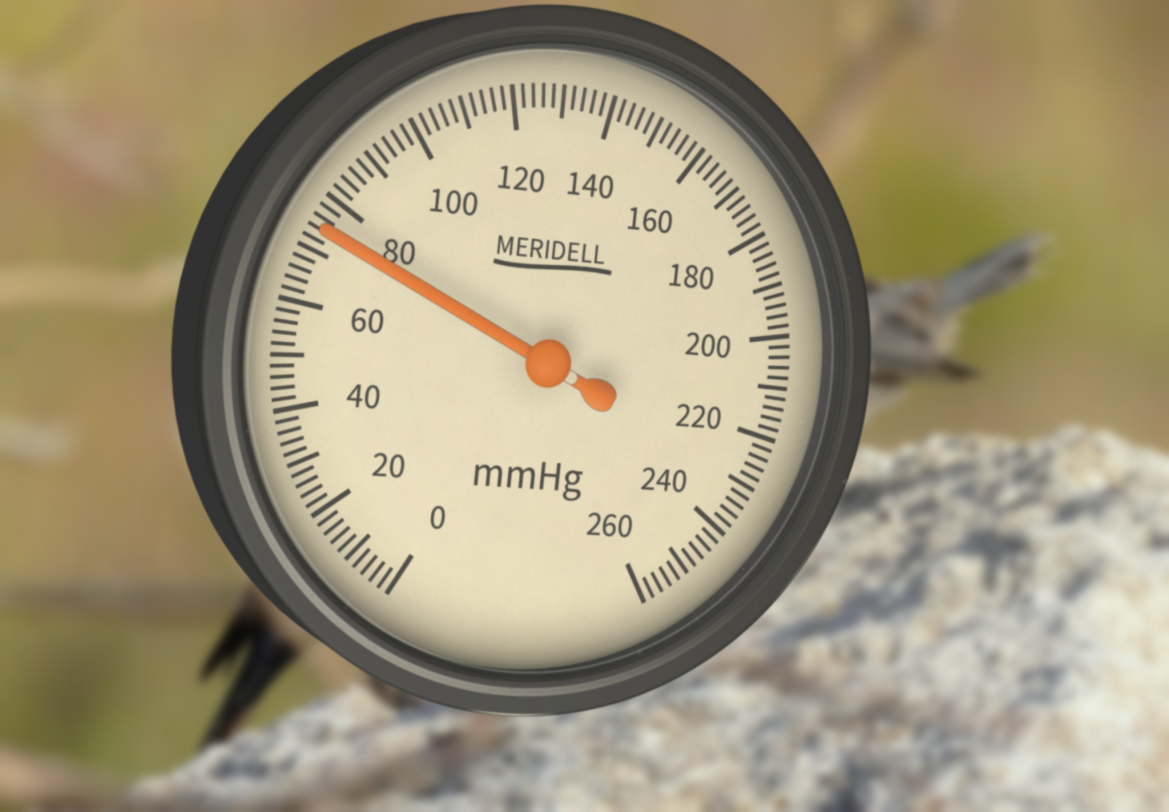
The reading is 74 mmHg
